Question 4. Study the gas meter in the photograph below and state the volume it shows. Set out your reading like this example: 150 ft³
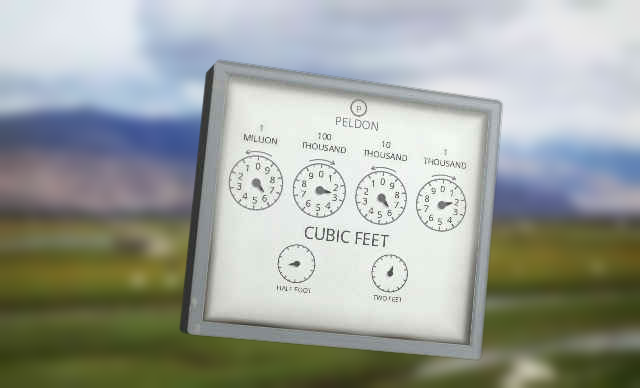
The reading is 626200 ft³
